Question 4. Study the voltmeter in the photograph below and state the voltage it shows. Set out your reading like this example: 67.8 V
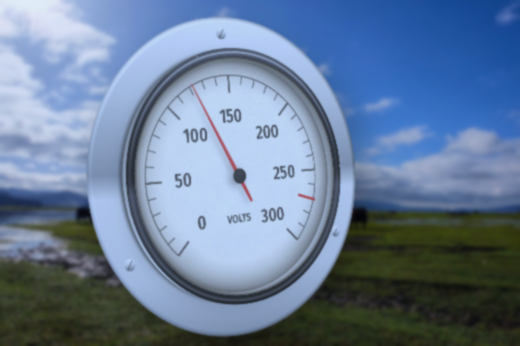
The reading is 120 V
